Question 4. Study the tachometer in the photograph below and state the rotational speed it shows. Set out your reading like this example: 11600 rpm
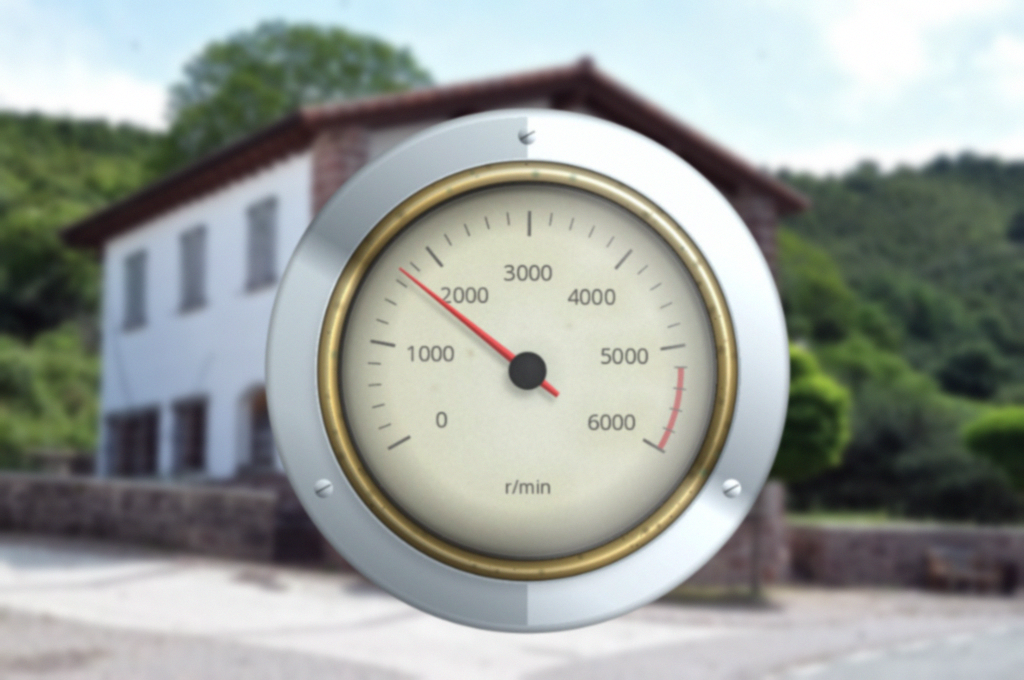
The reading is 1700 rpm
